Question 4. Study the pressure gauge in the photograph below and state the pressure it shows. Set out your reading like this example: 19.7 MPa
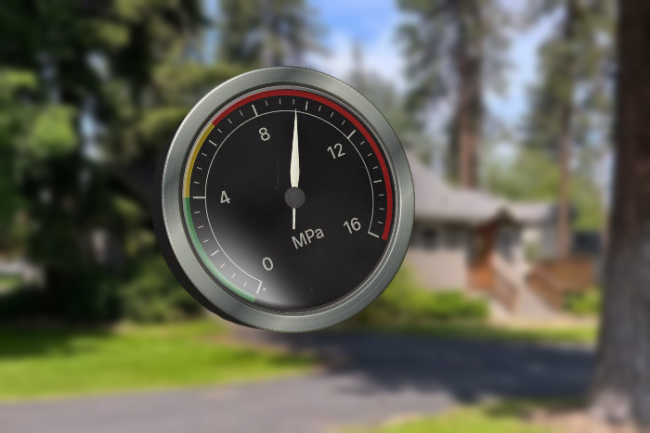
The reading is 9.5 MPa
